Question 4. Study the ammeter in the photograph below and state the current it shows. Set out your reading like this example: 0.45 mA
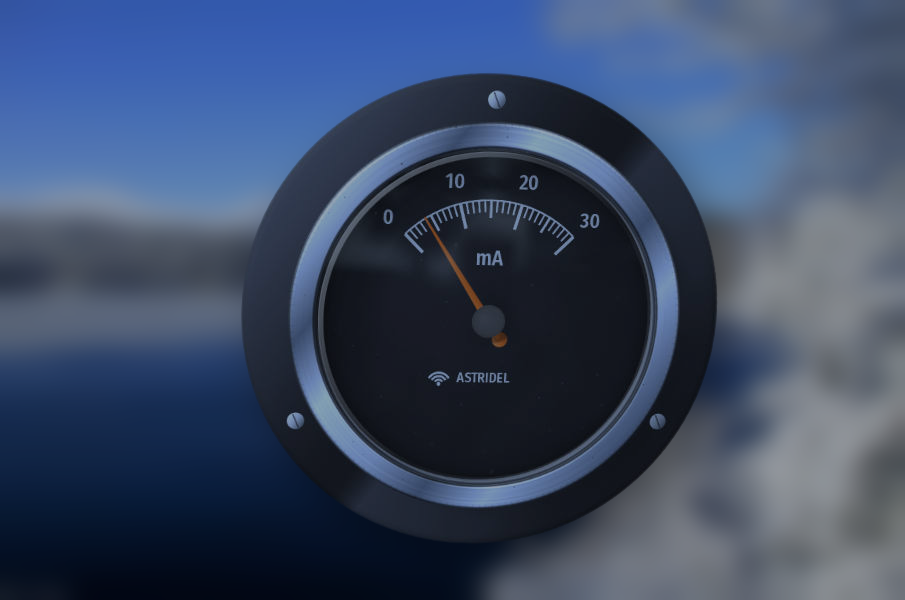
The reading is 4 mA
